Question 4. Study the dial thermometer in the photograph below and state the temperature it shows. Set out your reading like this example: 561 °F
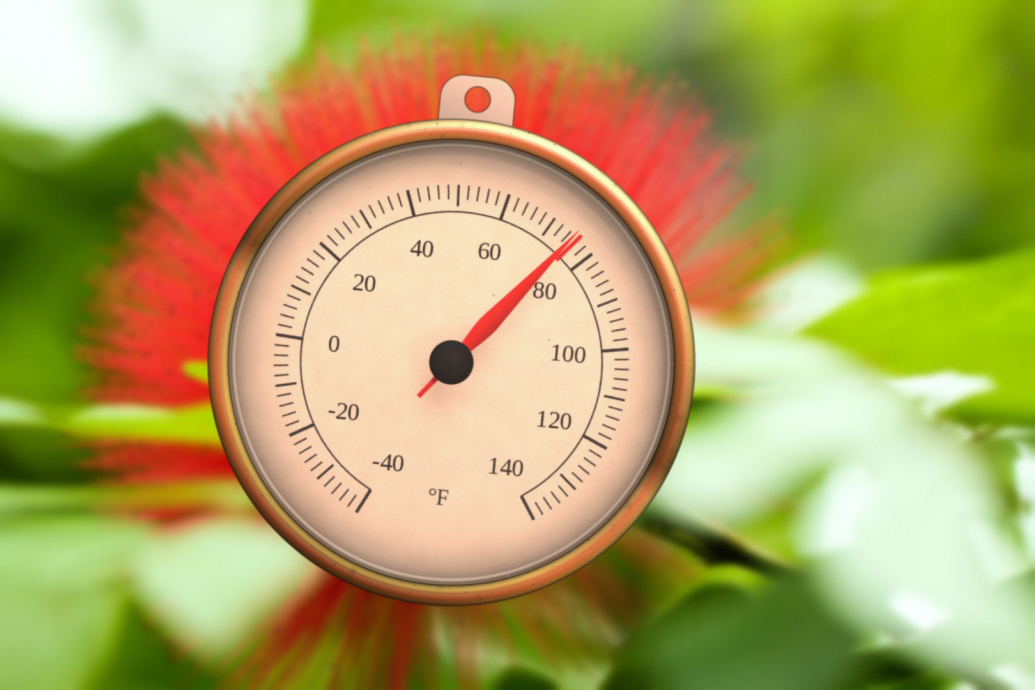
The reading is 75 °F
